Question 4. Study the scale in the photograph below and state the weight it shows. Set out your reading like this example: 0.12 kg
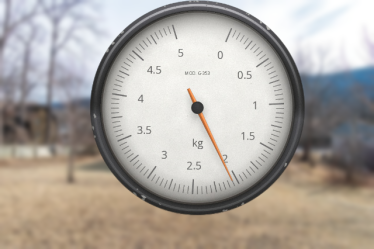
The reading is 2.05 kg
